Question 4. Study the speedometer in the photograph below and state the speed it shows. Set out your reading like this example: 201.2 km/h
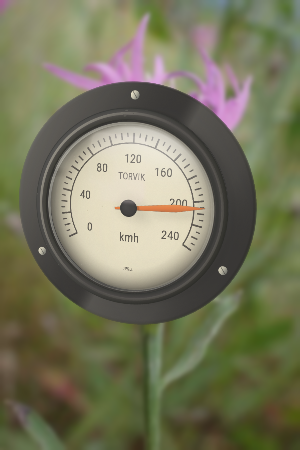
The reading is 205 km/h
